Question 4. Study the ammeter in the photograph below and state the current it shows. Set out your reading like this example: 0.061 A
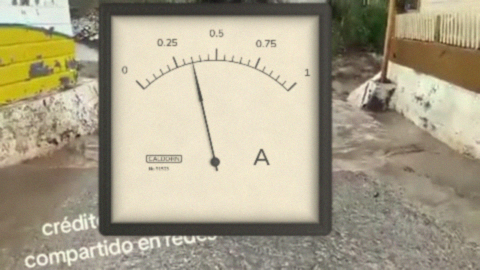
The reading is 0.35 A
